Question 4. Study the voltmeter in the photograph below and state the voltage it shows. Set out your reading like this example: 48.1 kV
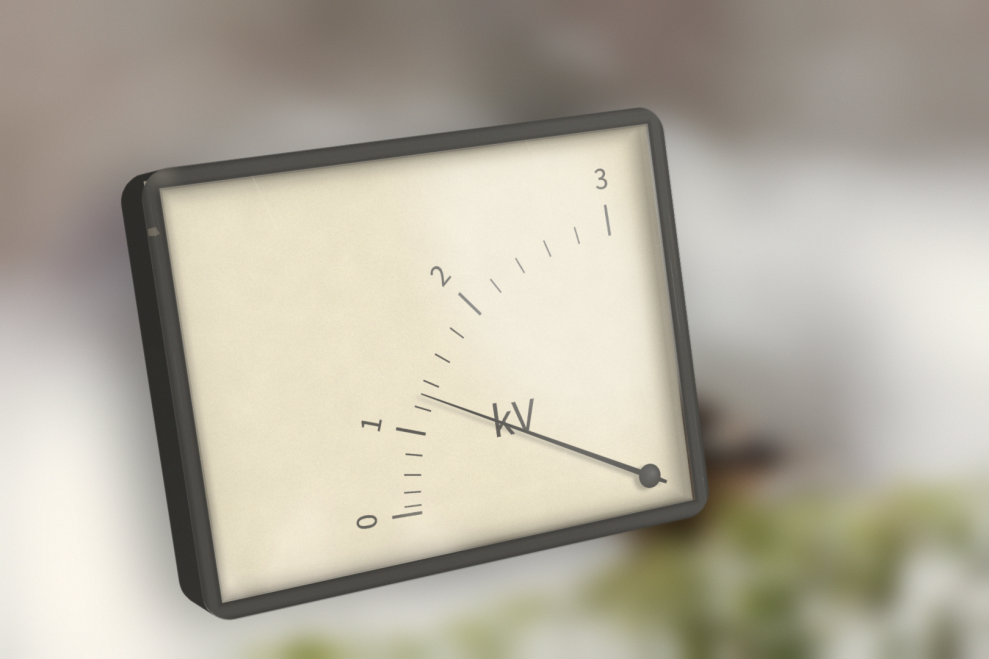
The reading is 1.3 kV
